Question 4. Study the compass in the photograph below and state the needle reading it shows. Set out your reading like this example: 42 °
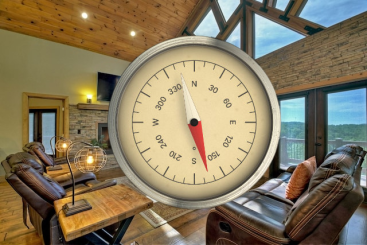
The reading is 165 °
